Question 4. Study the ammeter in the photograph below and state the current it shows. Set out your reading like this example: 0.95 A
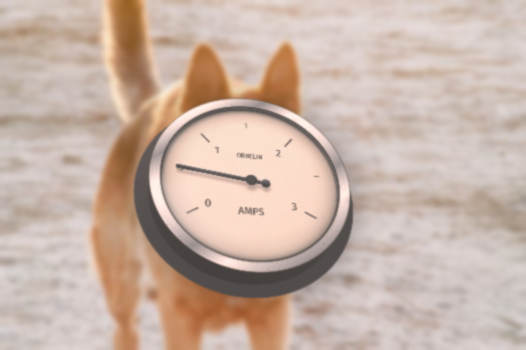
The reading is 0.5 A
